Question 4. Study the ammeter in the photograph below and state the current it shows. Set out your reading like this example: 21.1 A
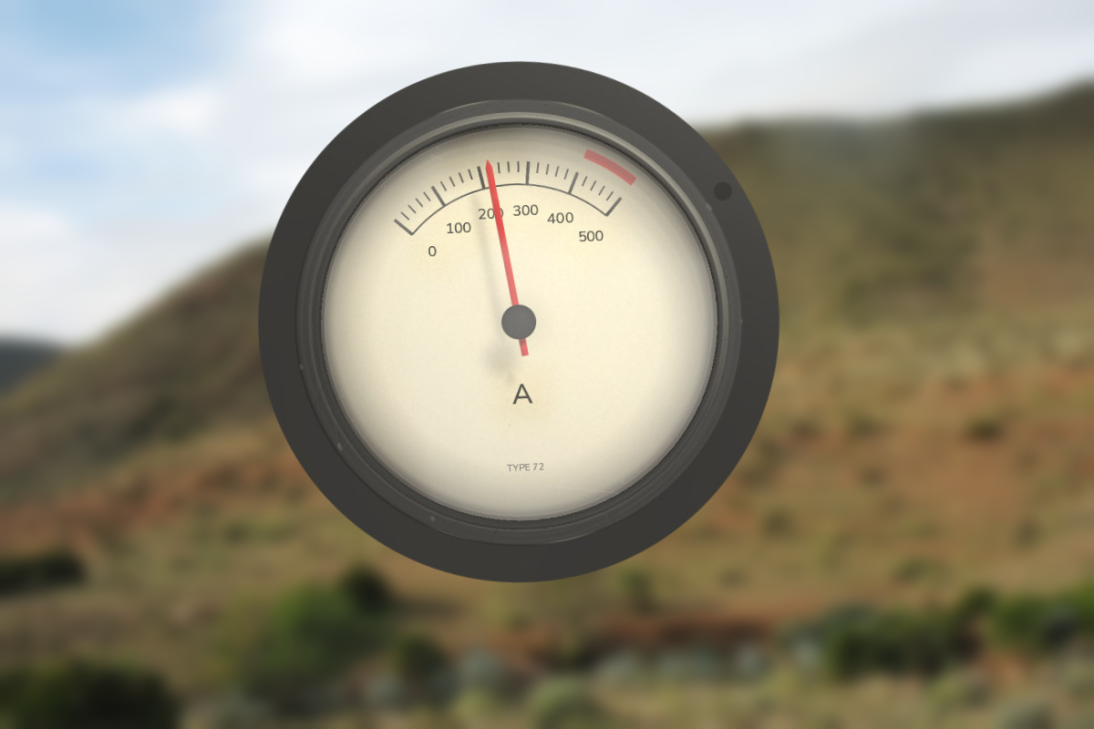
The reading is 220 A
